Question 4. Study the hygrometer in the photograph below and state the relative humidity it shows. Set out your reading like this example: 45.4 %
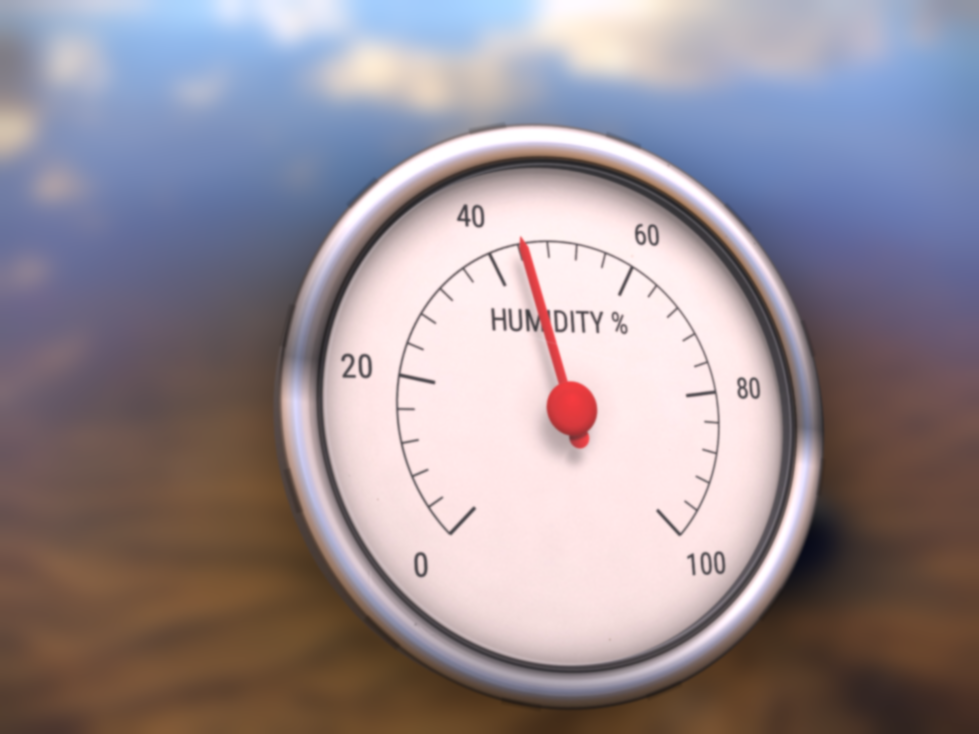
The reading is 44 %
